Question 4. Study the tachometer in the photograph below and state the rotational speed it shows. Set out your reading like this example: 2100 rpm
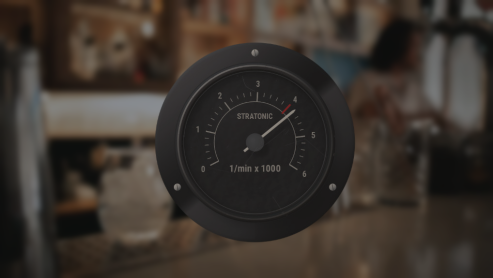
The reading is 4200 rpm
